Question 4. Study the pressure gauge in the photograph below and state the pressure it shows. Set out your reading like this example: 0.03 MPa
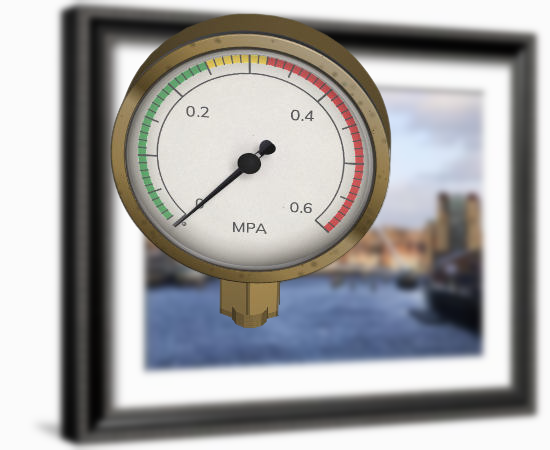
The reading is 0 MPa
